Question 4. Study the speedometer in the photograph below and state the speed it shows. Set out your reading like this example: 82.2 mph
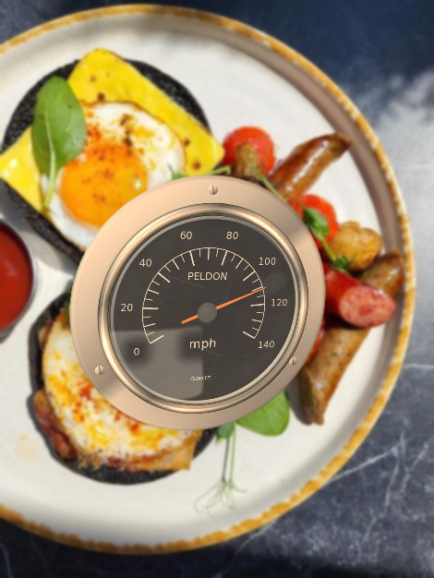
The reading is 110 mph
